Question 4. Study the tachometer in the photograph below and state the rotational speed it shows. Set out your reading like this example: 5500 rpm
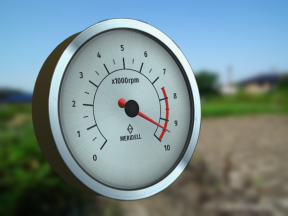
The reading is 9500 rpm
